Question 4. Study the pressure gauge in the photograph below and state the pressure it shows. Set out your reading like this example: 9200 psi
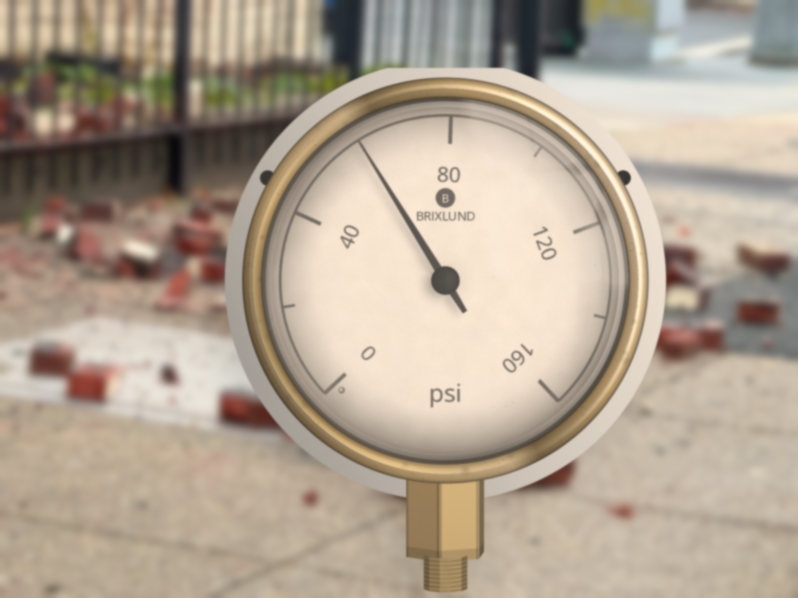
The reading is 60 psi
